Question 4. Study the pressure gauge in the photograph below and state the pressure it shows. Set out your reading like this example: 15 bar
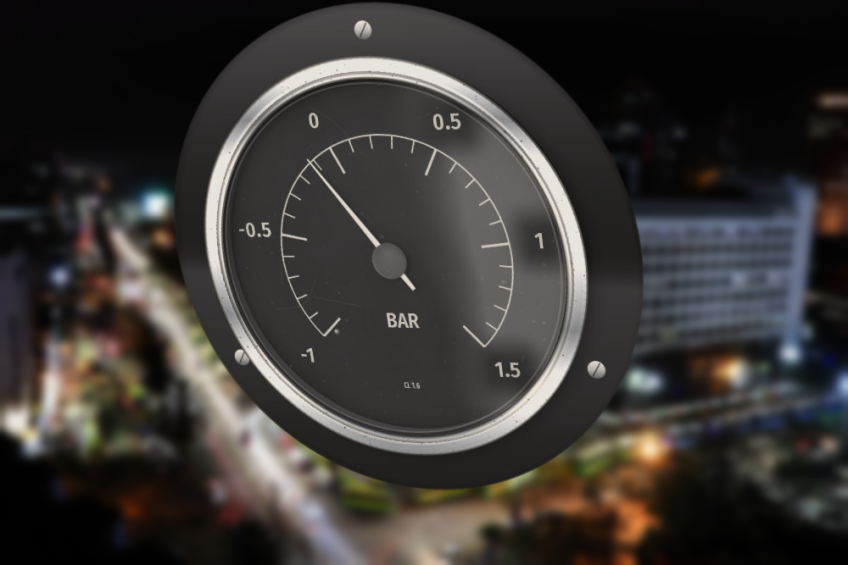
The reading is -0.1 bar
